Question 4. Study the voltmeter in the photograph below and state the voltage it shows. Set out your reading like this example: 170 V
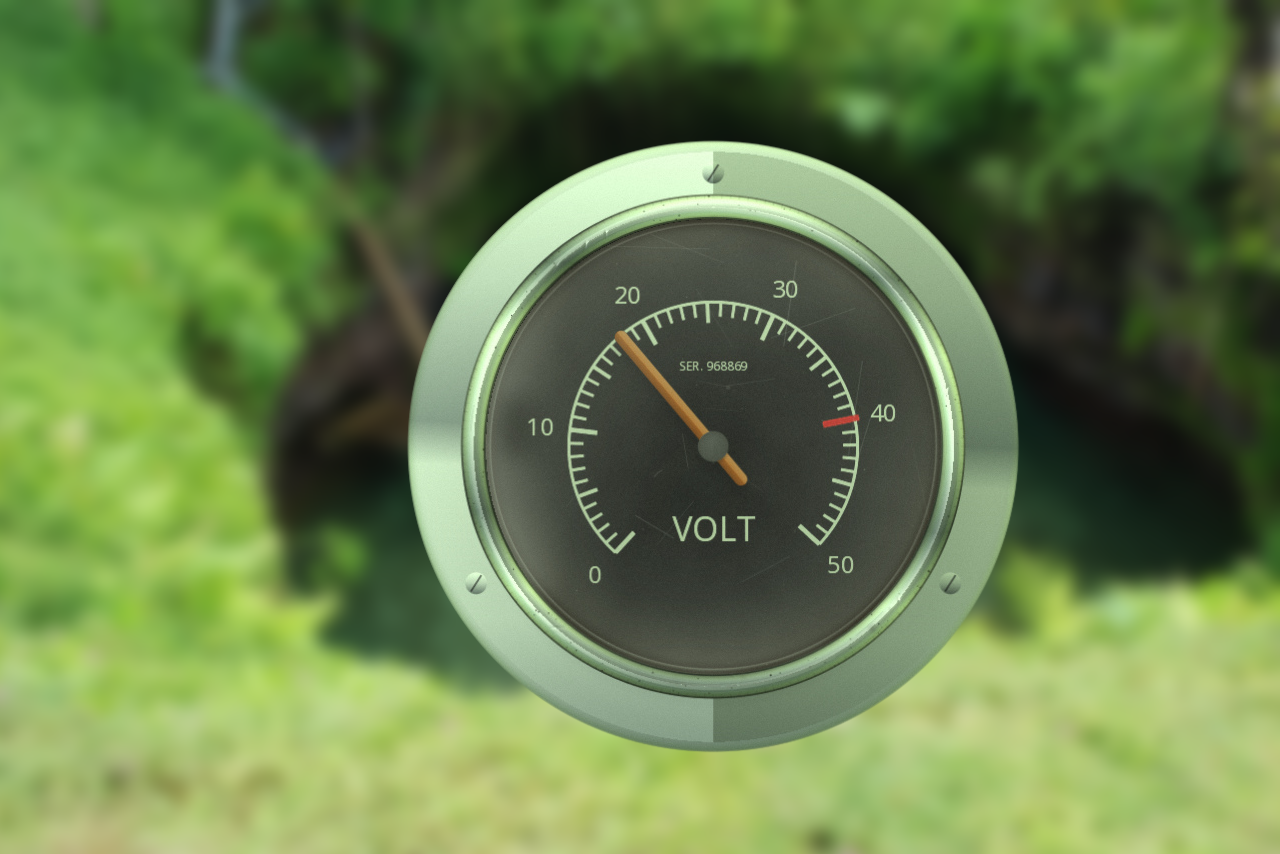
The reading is 18 V
